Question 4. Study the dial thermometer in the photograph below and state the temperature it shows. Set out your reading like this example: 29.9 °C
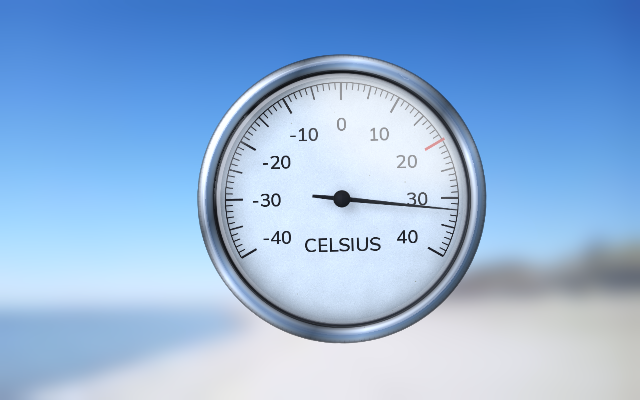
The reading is 32 °C
